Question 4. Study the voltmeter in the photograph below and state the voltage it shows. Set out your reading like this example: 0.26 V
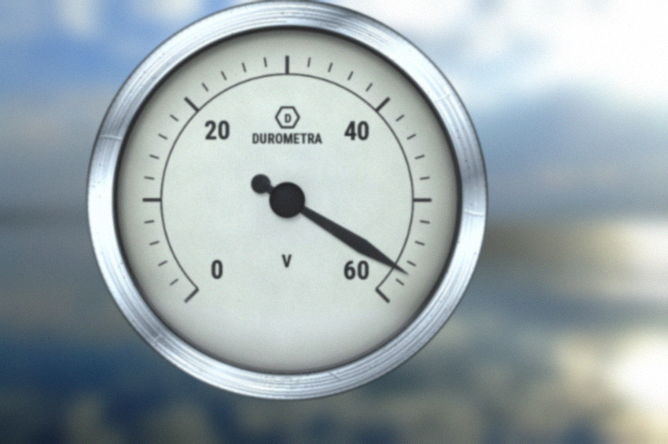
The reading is 57 V
